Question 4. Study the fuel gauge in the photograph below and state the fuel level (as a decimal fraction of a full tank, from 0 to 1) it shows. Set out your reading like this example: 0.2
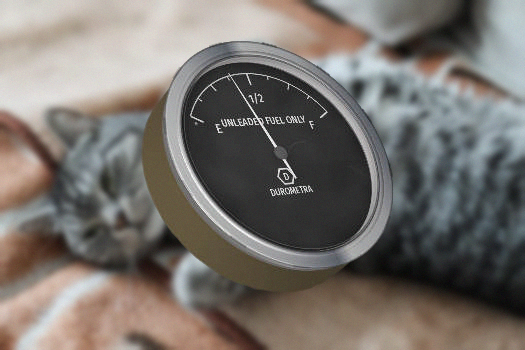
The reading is 0.375
